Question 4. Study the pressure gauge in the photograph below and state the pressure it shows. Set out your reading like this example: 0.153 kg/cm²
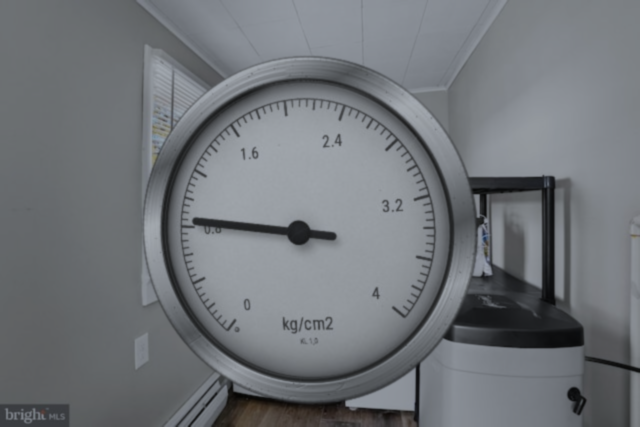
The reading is 0.85 kg/cm²
